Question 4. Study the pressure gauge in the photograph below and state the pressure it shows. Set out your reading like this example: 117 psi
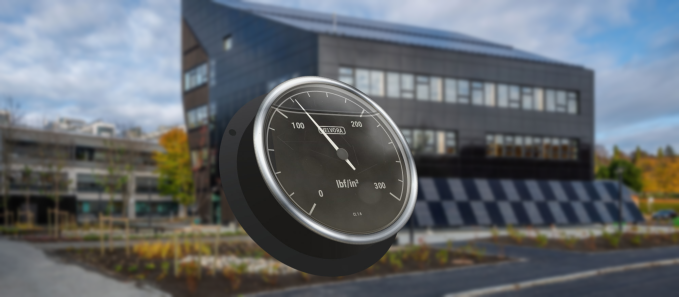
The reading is 120 psi
